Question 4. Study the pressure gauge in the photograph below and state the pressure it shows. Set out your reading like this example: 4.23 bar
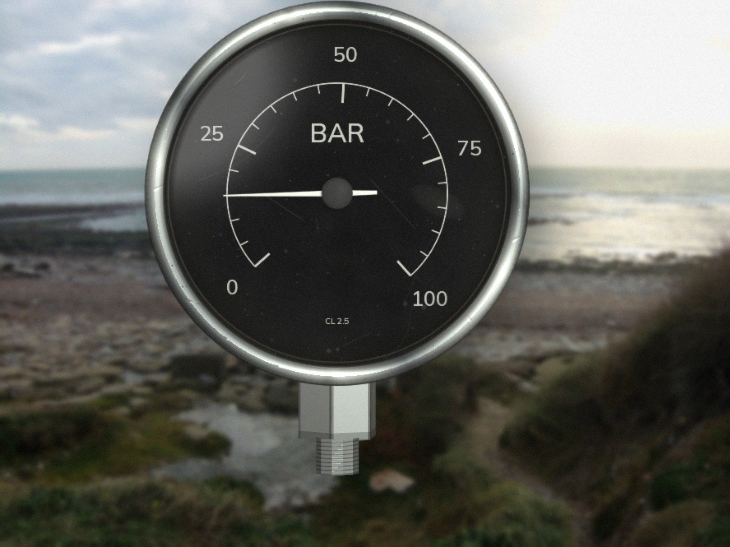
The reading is 15 bar
